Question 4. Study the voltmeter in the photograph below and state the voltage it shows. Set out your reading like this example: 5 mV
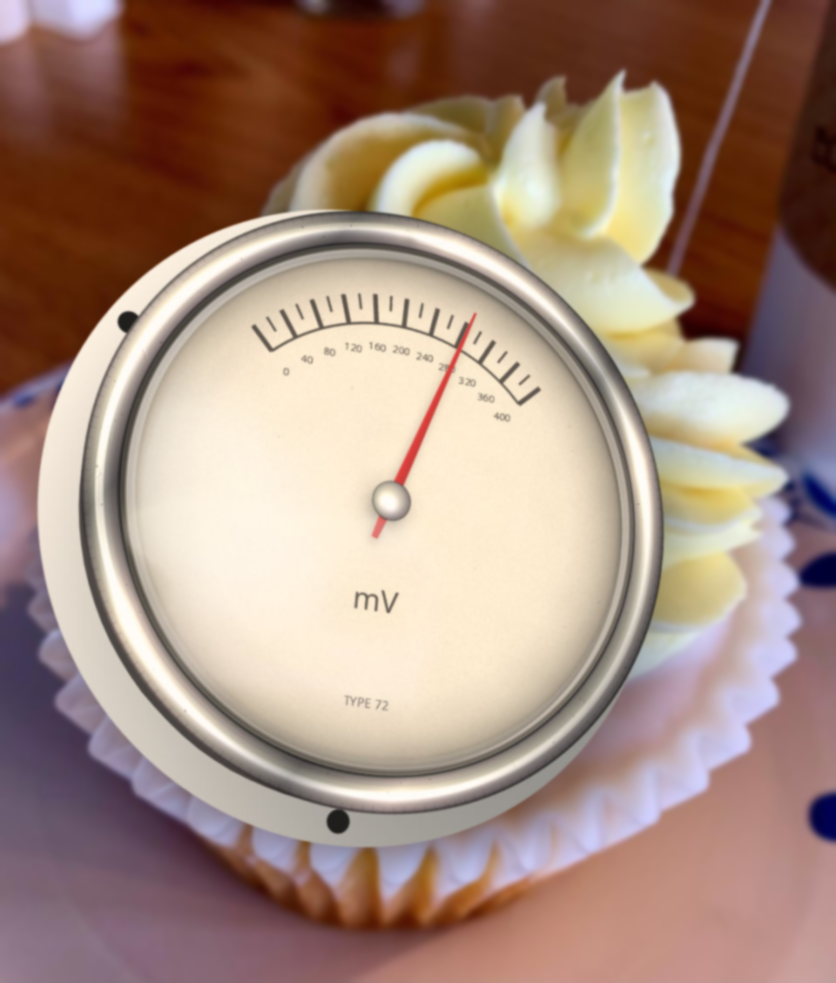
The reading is 280 mV
